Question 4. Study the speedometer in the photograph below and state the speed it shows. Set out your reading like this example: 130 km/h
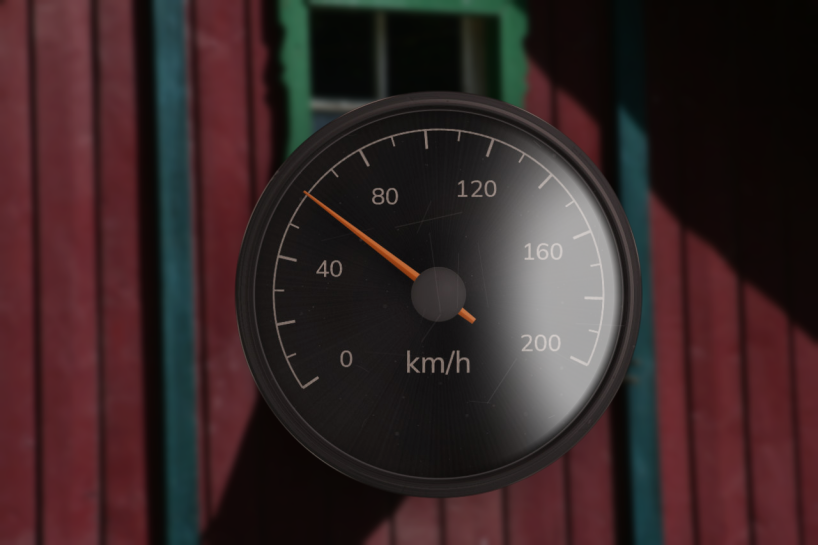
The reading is 60 km/h
